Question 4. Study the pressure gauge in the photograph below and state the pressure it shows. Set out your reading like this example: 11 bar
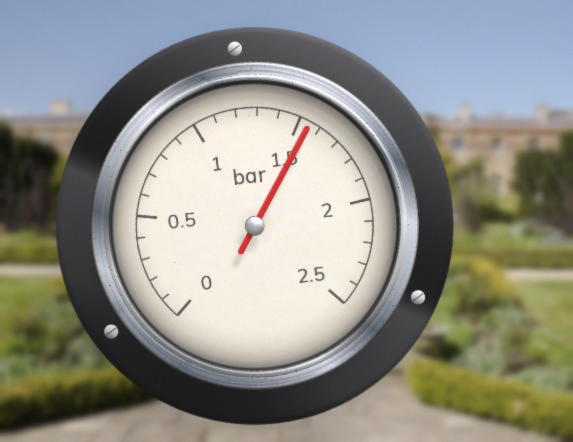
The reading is 1.55 bar
